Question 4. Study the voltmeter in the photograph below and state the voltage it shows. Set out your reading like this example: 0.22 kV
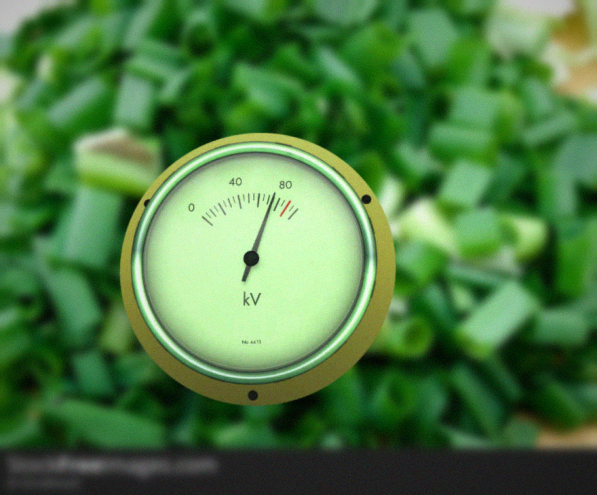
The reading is 75 kV
